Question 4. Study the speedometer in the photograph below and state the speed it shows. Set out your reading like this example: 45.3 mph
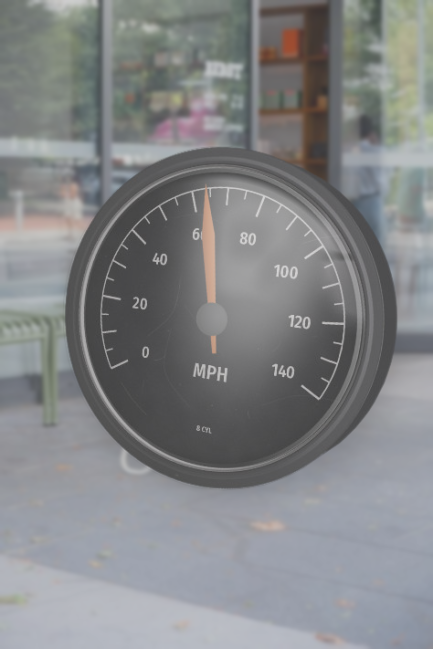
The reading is 65 mph
